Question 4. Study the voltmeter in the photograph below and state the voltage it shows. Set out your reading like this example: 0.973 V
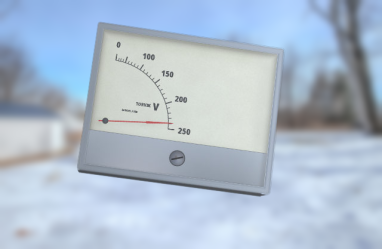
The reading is 240 V
